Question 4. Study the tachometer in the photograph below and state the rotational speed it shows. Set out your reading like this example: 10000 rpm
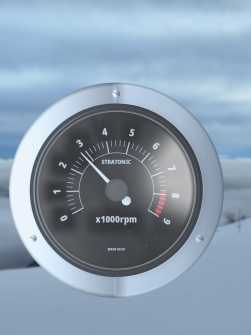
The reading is 2800 rpm
